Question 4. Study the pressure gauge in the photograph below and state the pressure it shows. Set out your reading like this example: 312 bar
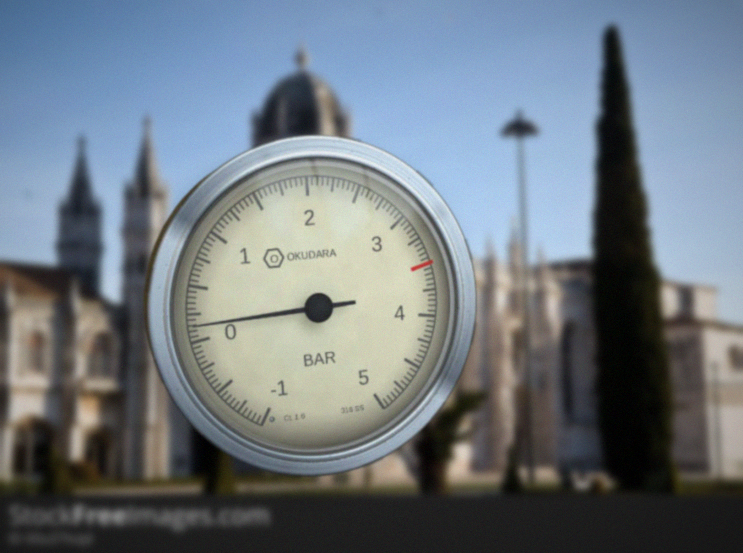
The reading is 0.15 bar
